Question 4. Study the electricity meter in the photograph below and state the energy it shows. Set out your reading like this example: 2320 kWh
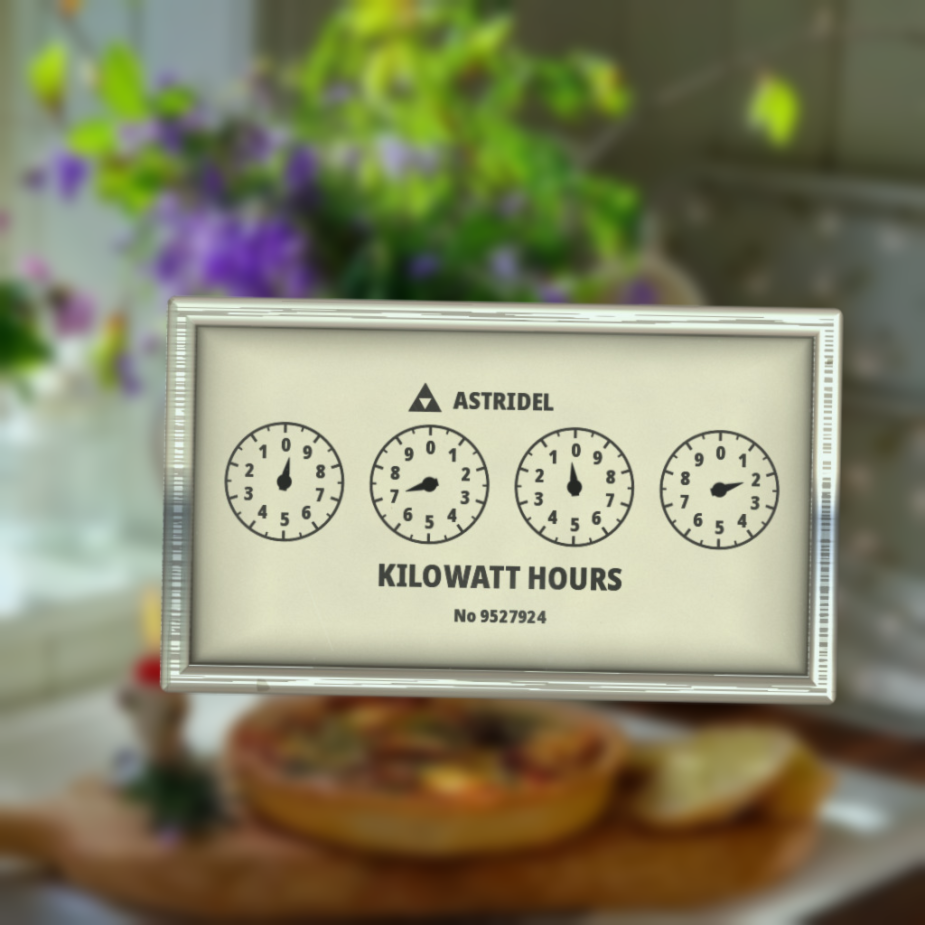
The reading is 9702 kWh
